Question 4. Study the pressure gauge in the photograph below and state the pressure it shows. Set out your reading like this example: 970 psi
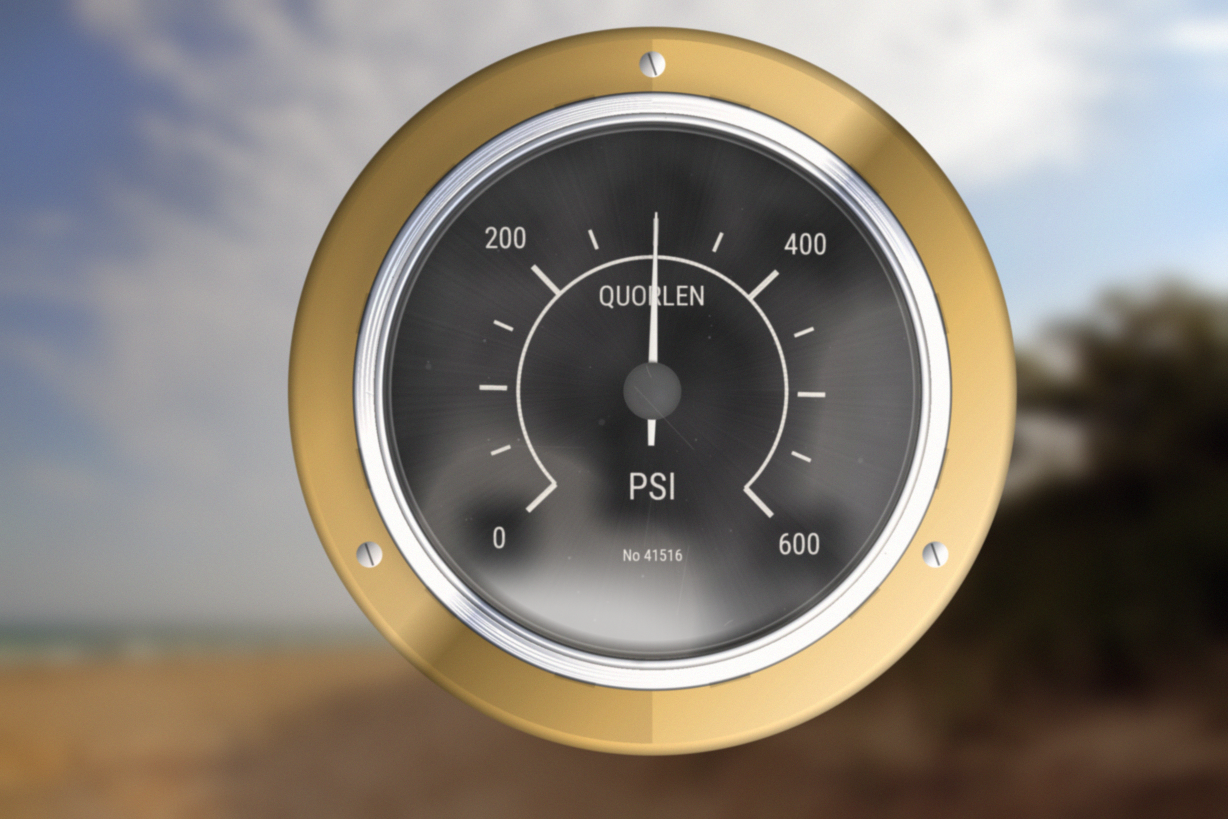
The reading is 300 psi
